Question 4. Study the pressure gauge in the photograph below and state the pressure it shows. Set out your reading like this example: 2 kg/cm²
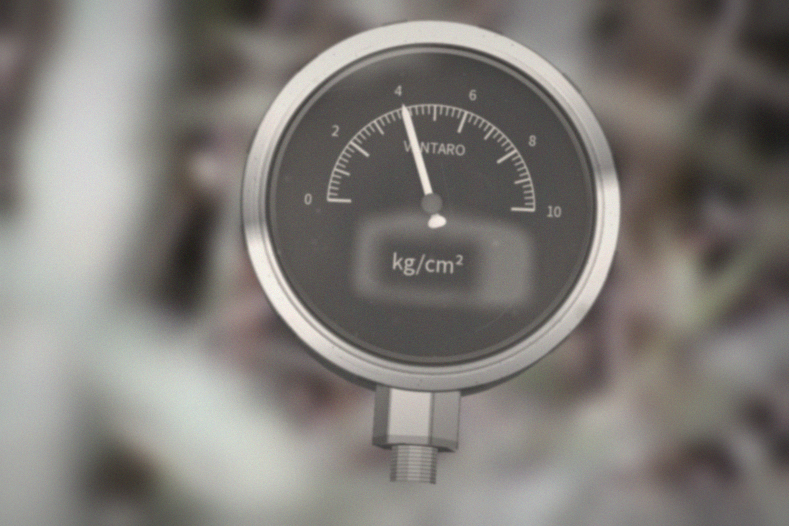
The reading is 4 kg/cm²
